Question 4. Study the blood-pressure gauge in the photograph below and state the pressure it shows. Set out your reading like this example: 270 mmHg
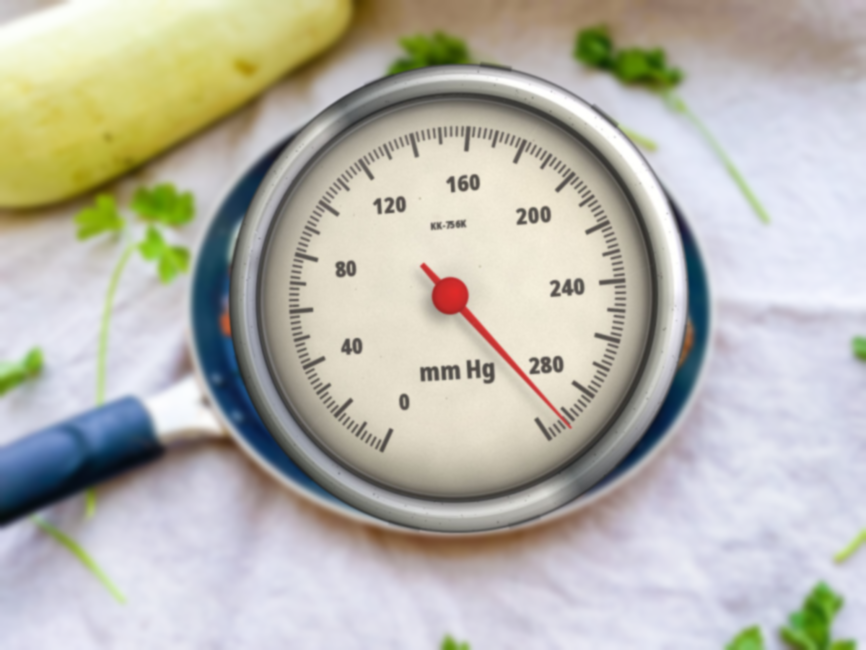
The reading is 292 mmHg
